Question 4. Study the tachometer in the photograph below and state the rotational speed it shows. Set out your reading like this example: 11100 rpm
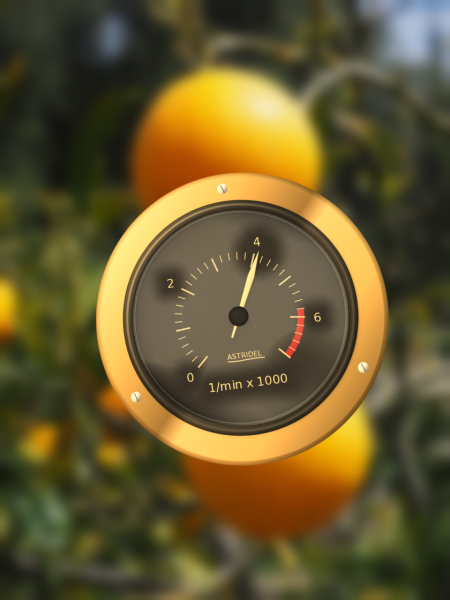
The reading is 4100 rpm
